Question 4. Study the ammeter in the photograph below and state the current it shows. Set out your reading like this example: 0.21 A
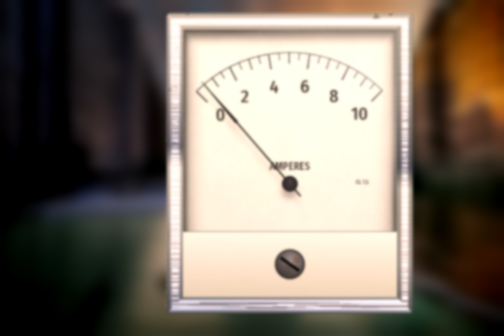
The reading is 0.5 A
